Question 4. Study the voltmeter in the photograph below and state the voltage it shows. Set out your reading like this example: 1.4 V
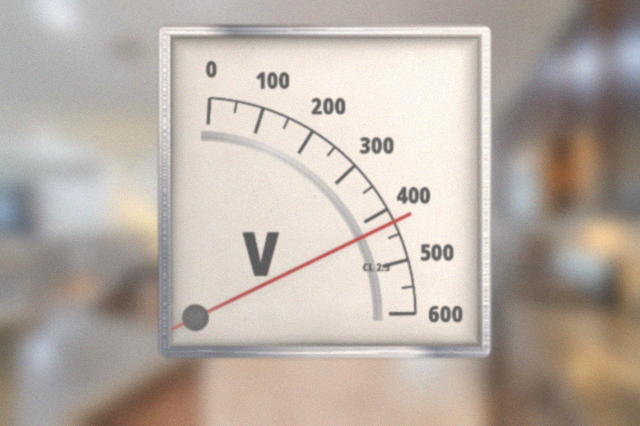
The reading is 425 V
